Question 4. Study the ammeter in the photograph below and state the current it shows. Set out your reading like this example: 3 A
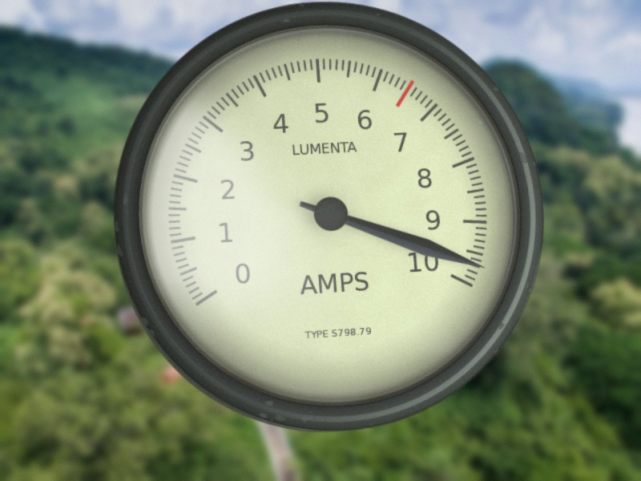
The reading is 9.7 A
